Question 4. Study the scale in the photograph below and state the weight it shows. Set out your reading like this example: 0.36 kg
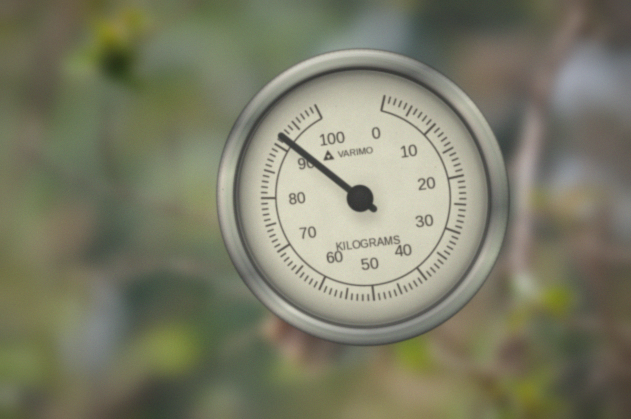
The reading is 92 kg
